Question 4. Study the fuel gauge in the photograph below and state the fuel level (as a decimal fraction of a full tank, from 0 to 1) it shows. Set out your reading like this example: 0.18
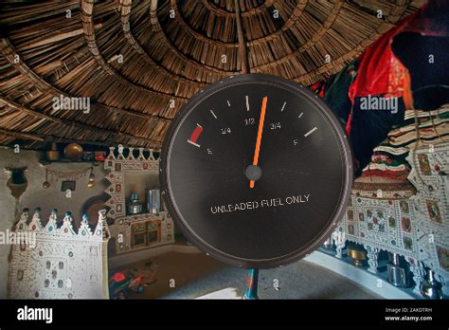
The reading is 0.625
